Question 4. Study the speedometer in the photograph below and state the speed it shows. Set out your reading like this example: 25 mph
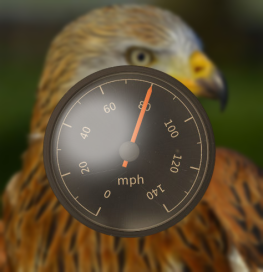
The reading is 80 mph
